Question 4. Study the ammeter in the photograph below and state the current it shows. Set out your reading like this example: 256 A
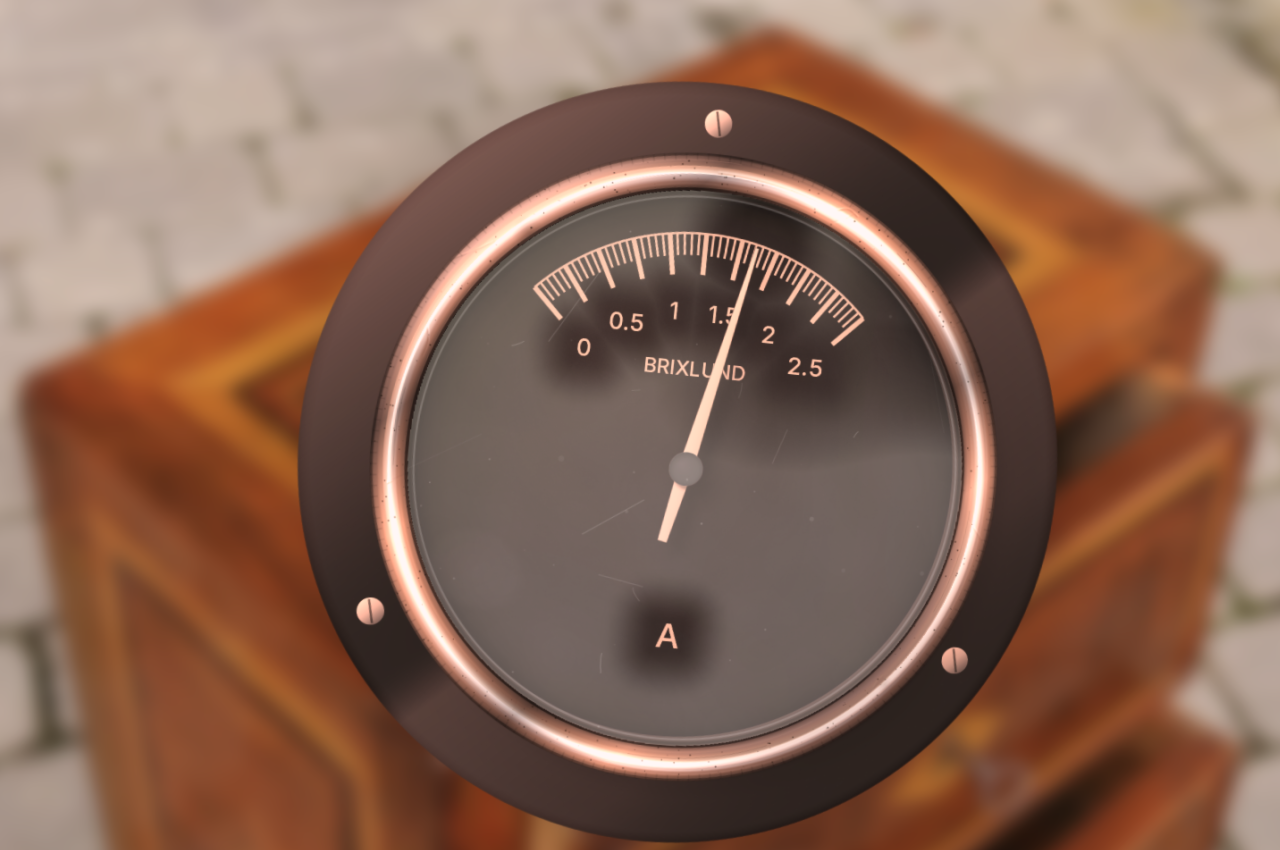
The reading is 1.6 A
